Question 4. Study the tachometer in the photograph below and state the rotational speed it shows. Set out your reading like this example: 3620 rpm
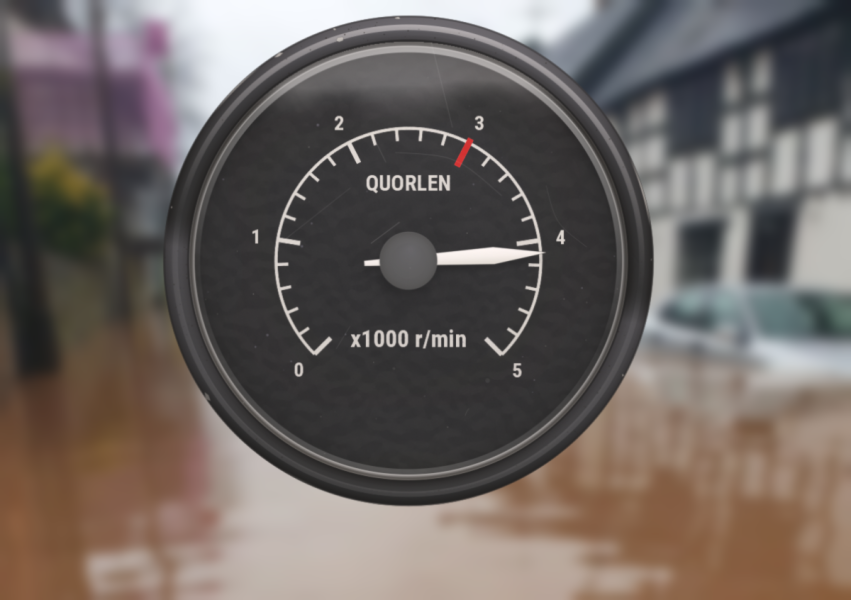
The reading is 4100 rpm
